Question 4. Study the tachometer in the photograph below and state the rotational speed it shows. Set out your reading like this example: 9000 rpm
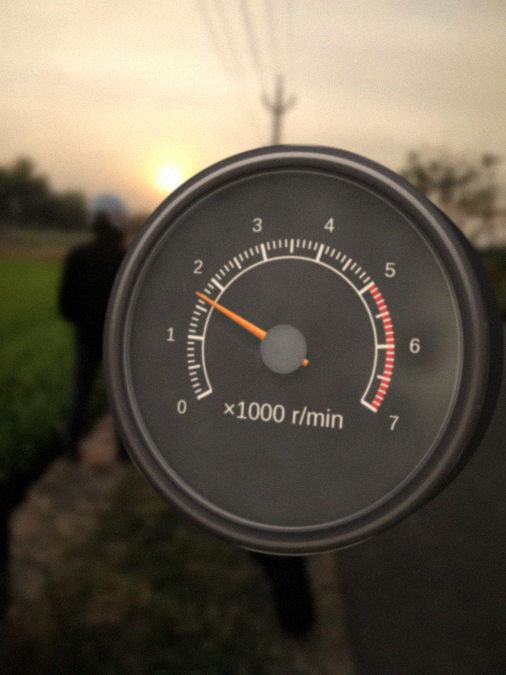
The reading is 1700 rpm
